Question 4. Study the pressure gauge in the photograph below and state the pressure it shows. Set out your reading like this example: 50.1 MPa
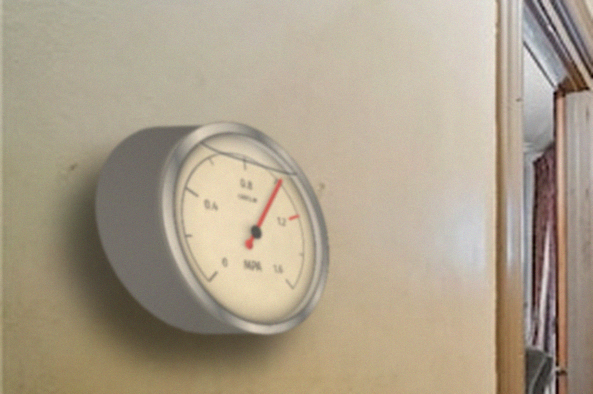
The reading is 1 MPa
